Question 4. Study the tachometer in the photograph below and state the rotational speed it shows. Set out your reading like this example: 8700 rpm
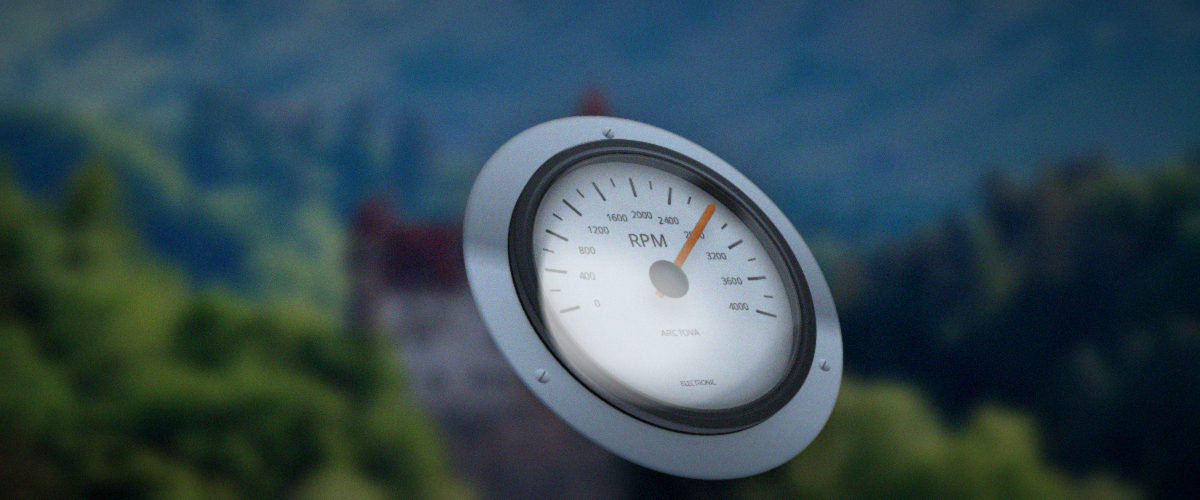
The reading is 2800 rpm
